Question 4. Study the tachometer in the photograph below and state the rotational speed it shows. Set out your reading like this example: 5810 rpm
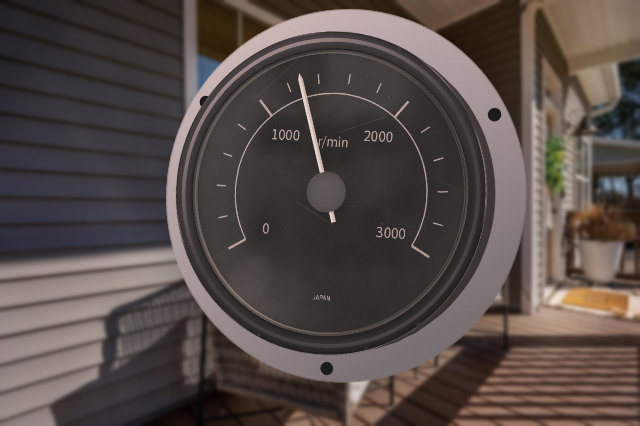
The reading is 1300 rpm
